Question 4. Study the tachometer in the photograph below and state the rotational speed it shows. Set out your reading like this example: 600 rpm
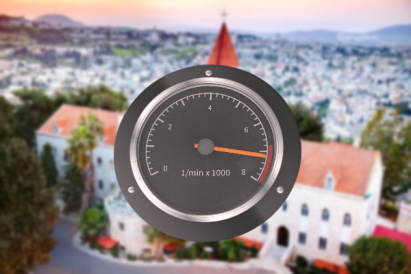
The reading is 7200 rpm
